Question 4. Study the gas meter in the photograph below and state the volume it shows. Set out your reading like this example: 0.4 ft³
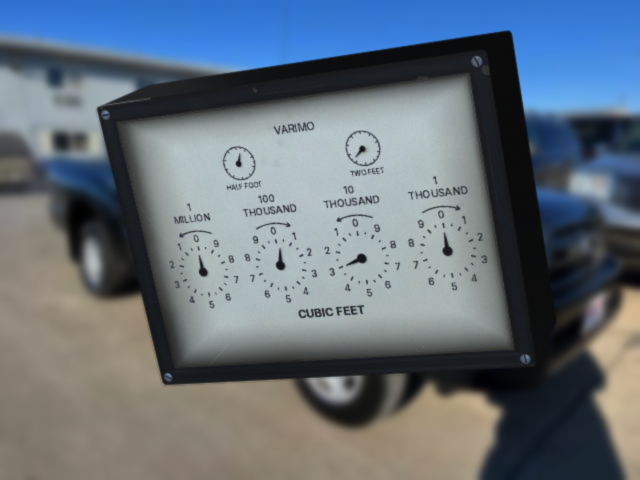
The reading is 3000 ft³
